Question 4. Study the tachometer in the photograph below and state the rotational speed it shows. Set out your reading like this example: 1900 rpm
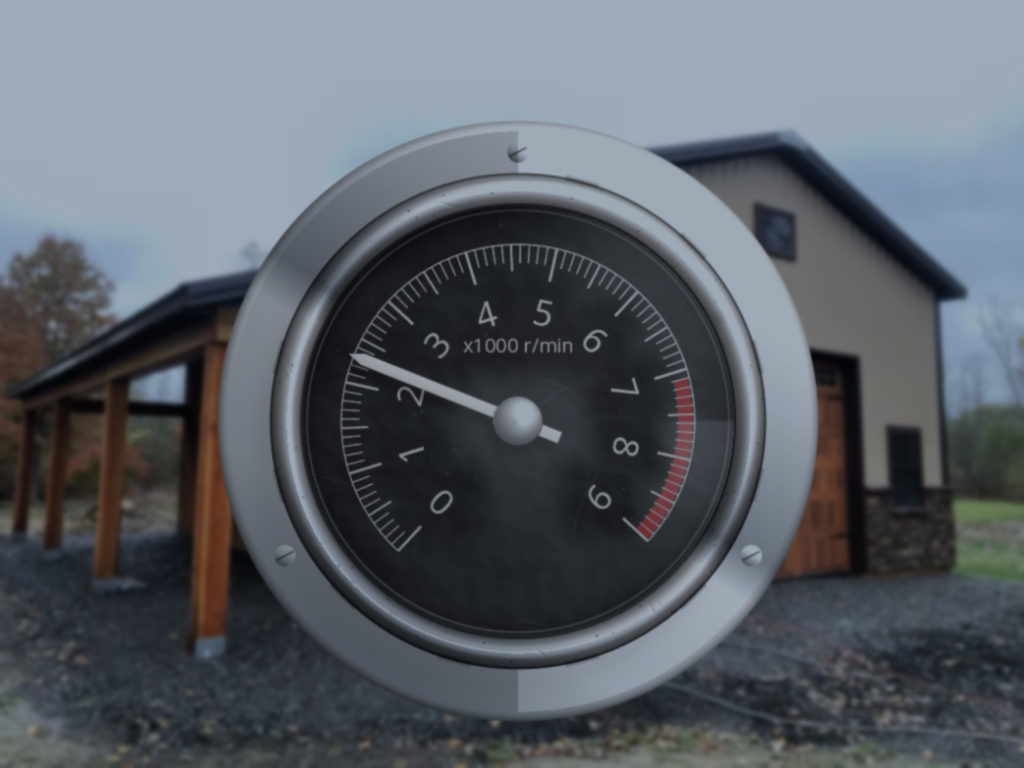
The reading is 2300 rpm
